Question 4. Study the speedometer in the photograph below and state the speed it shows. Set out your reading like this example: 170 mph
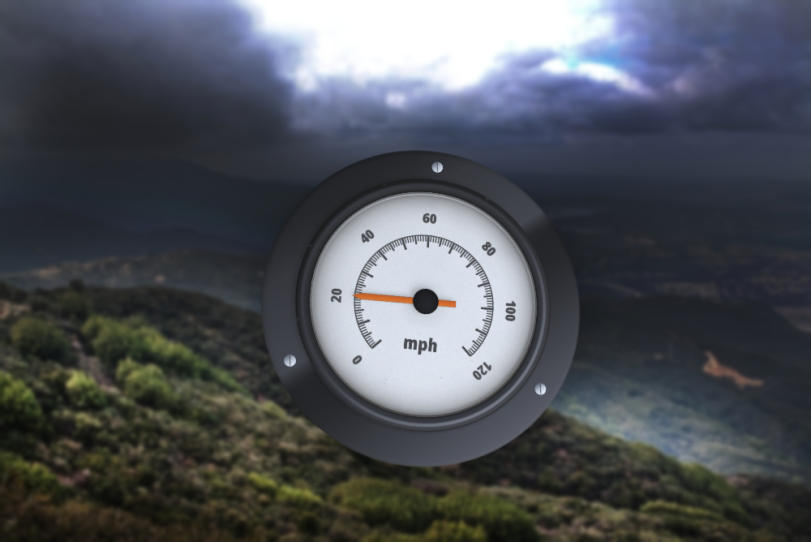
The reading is 20 mph
